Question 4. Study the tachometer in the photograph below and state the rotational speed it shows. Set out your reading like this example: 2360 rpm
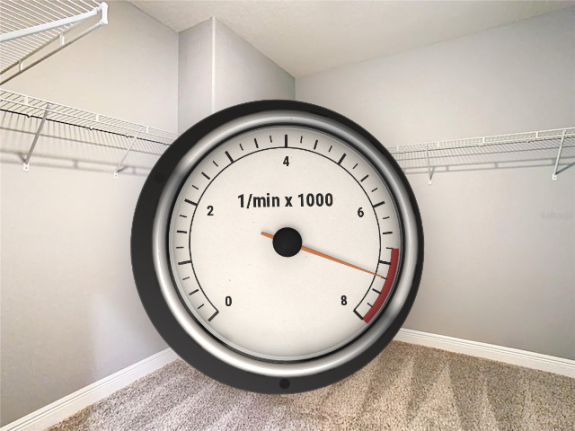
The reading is 7250 rpm
